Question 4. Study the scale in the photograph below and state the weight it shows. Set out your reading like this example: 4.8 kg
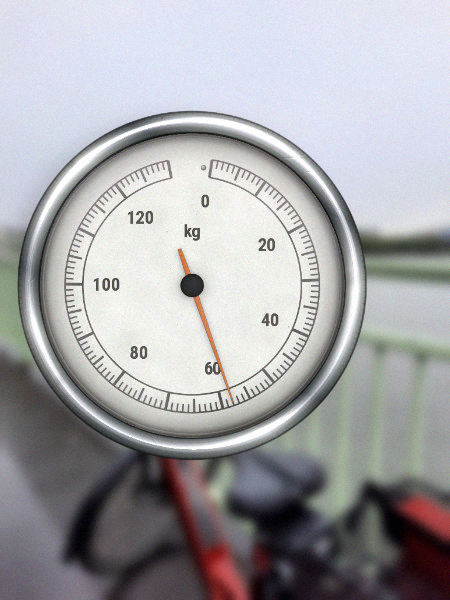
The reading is 58 kg
